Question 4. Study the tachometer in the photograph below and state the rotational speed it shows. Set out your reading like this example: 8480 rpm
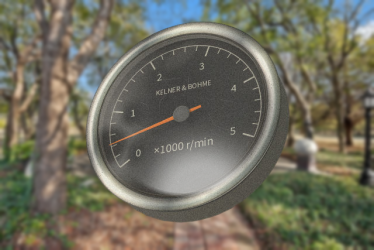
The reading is 400 rpm
